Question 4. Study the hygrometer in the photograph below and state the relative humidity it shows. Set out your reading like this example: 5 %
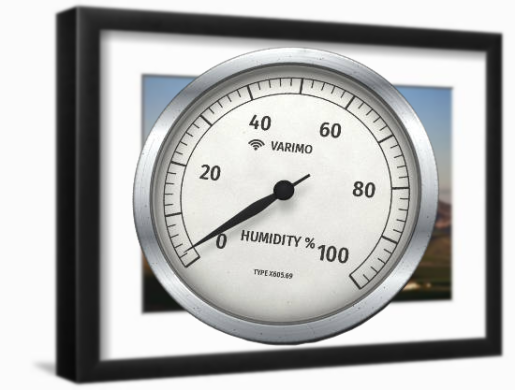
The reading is 2 %
